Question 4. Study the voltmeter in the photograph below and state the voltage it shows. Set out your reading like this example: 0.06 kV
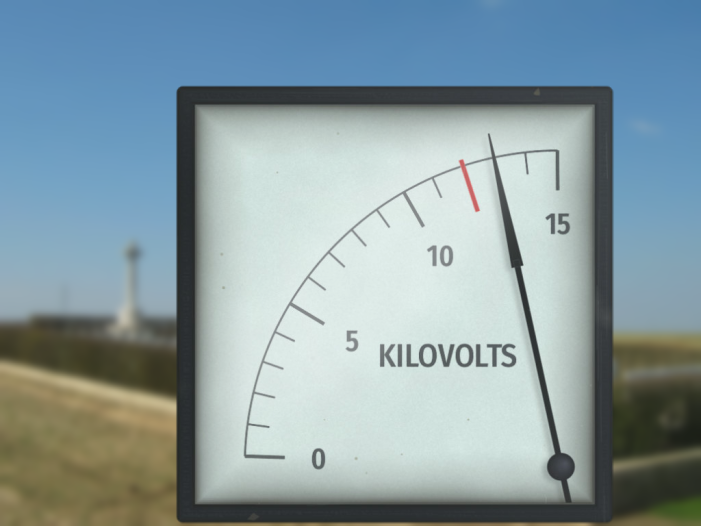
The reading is 13 kV
